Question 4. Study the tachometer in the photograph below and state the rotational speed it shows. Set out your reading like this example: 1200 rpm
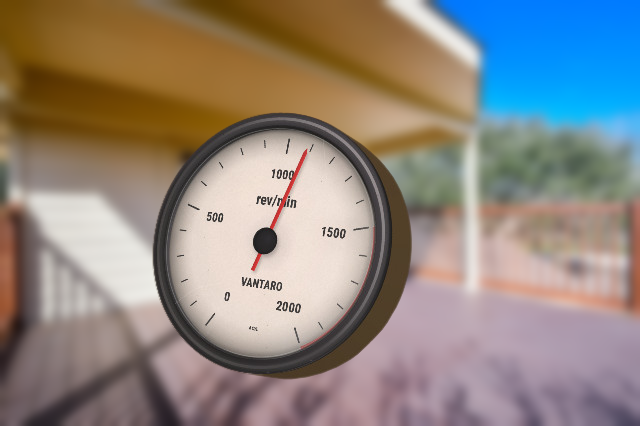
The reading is 1100 rpm
